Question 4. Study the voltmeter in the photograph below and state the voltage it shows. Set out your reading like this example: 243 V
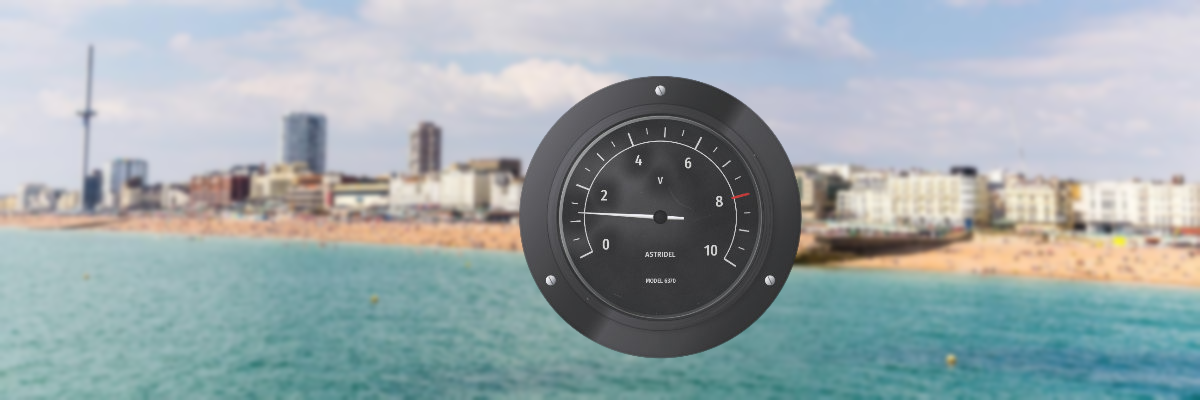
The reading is 1.25 V
